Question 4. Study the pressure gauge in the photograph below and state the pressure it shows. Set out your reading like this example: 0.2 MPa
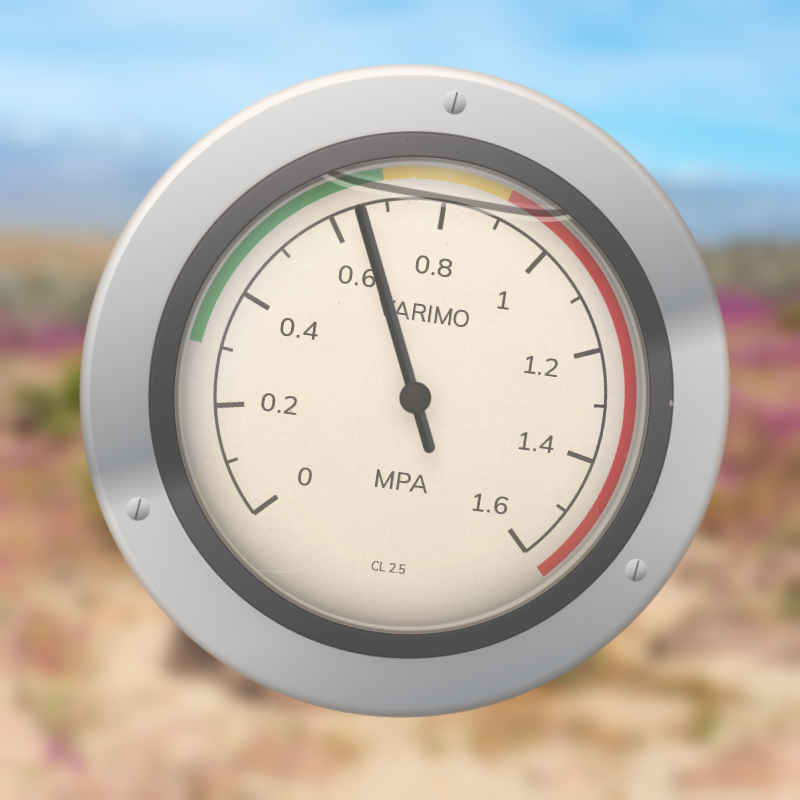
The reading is 0.65 MPa
